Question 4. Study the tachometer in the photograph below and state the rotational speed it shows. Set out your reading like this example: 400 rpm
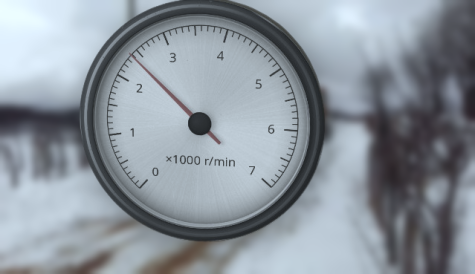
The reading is 2400 rpm
